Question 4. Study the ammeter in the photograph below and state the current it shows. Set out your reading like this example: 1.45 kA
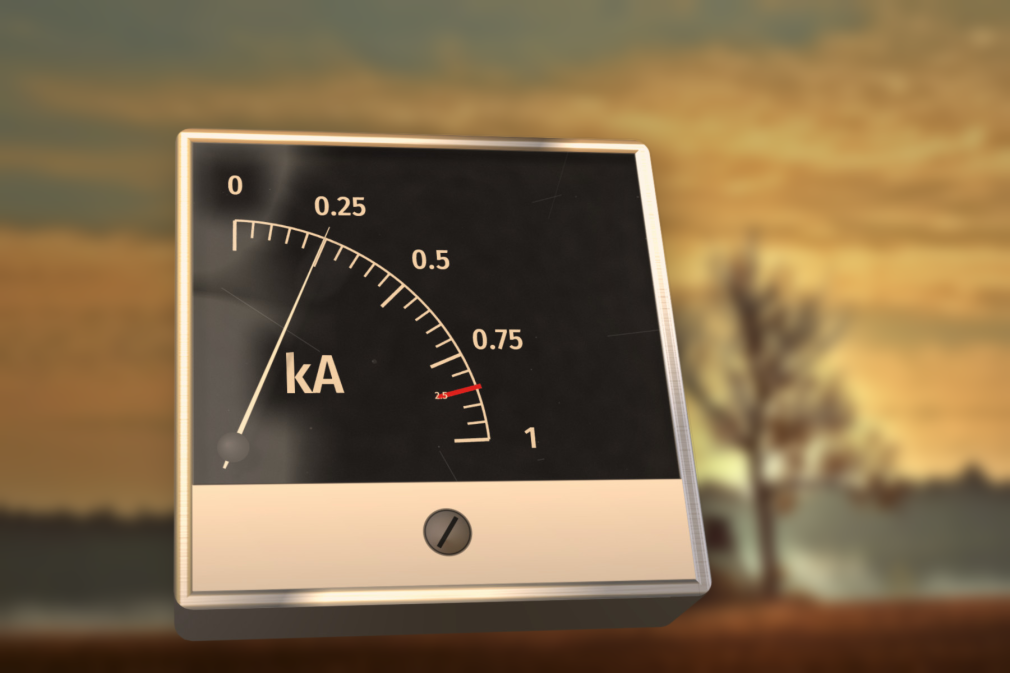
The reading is 0.25 kA
